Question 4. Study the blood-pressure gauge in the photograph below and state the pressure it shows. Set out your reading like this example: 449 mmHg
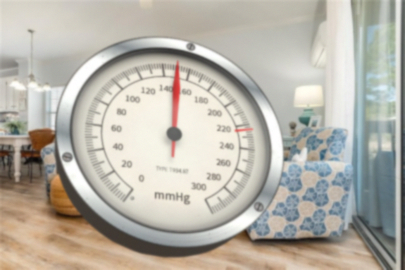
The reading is 150 mmHg
